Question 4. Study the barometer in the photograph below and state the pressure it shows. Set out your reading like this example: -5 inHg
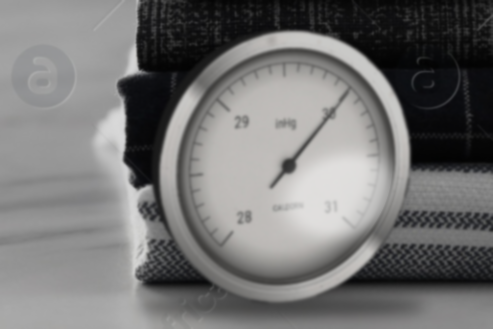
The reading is 30 inHg
